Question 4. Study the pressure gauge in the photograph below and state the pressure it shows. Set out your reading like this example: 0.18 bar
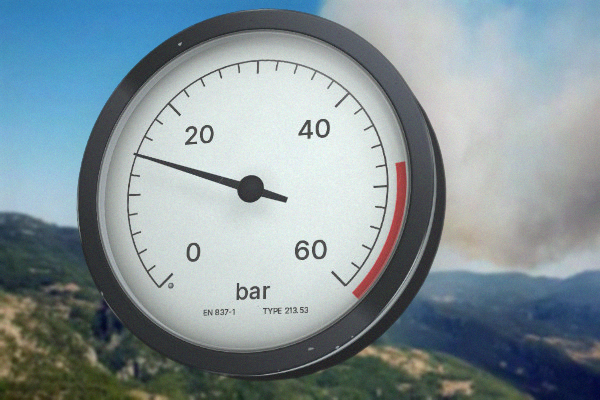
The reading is 14 bar
